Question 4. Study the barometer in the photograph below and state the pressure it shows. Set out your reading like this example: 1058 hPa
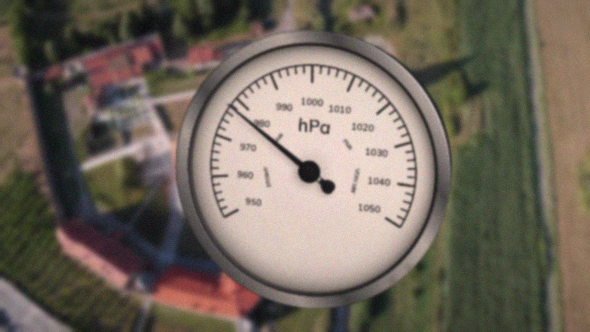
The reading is 978 hPa
